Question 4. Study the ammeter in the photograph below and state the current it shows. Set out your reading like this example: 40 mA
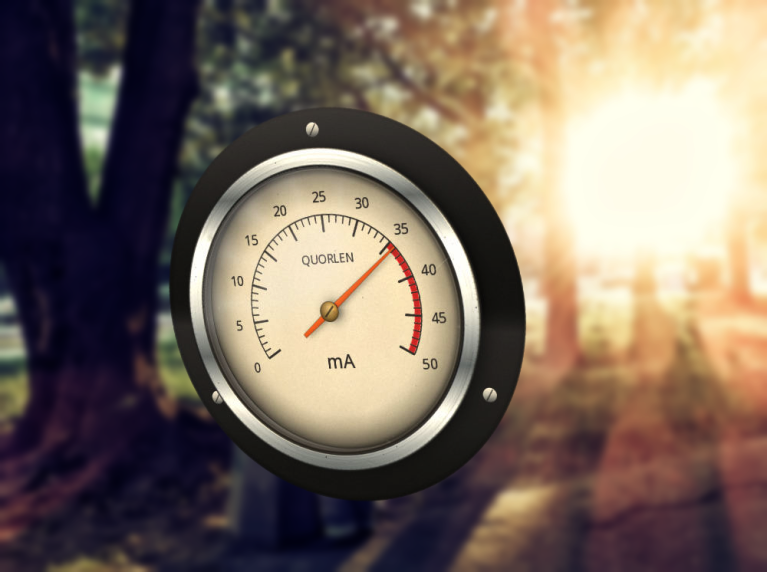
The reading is 36 mA
